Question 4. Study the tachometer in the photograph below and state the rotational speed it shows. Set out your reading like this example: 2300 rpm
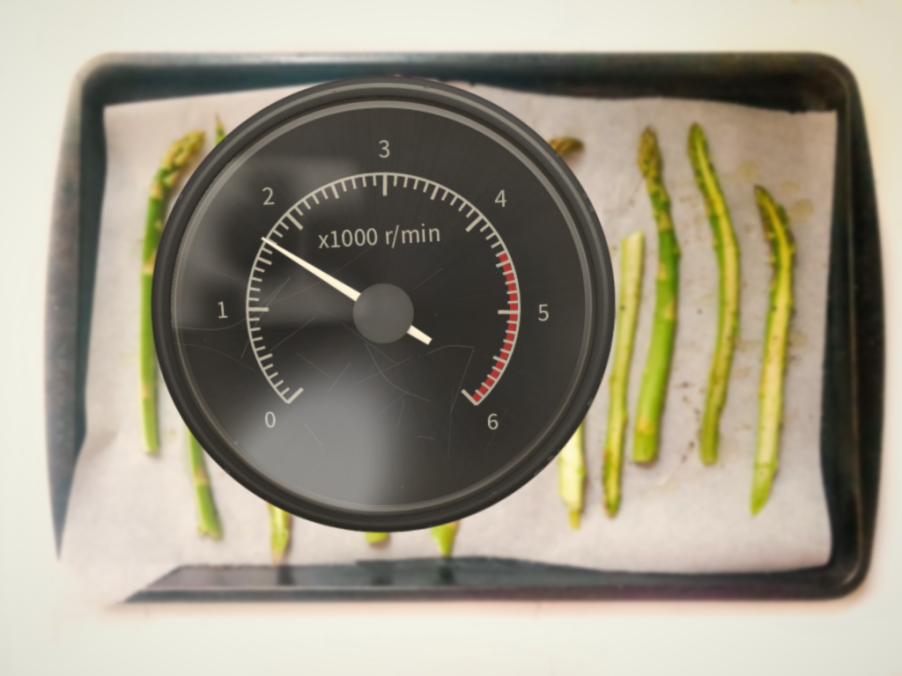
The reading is 1700 rpm
